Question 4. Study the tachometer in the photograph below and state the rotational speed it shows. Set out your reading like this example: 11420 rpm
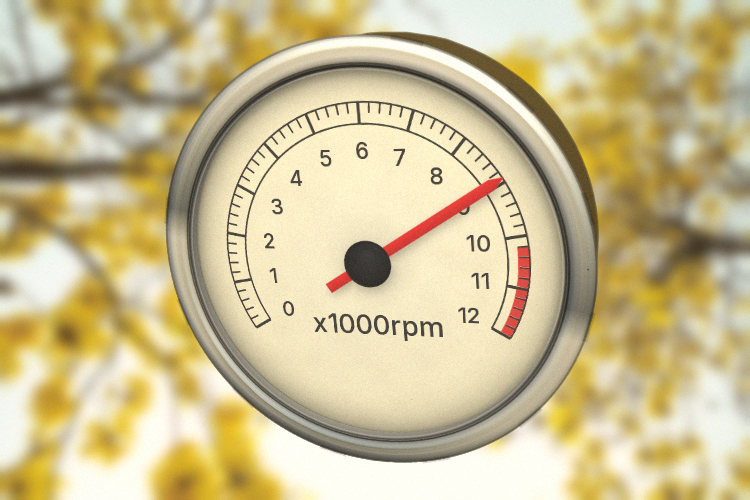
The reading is 8900 rpm
